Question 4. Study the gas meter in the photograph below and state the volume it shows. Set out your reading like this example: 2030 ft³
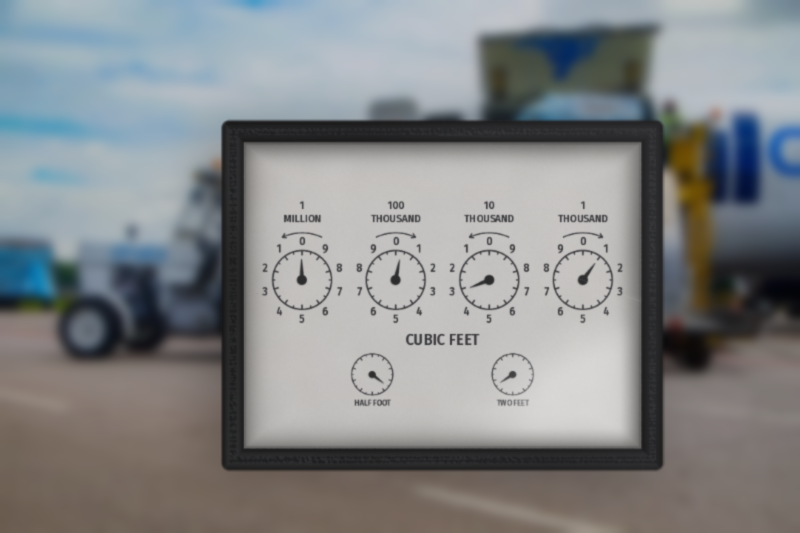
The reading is 3100 ft³
